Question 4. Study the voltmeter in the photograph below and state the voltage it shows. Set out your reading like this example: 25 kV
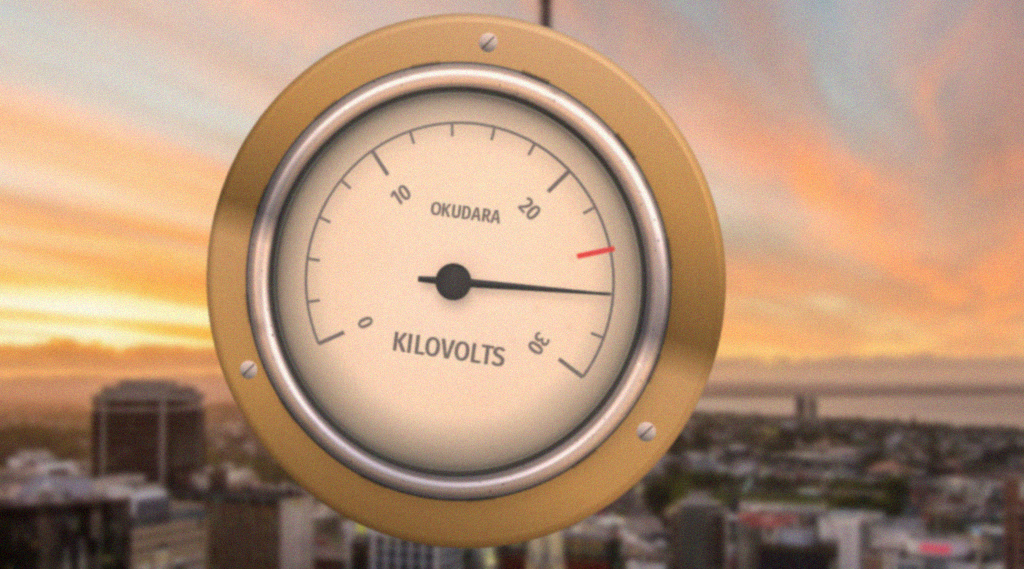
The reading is 26 kV
